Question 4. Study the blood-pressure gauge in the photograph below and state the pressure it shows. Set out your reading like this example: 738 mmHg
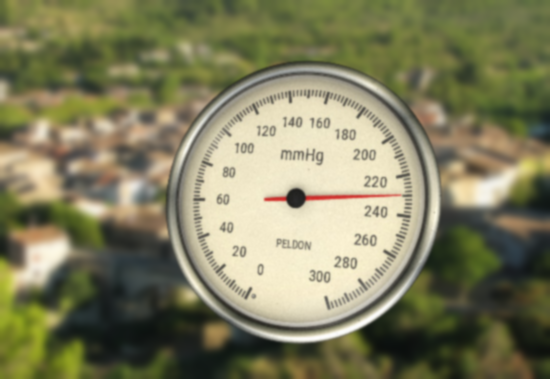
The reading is 230 mmHg
